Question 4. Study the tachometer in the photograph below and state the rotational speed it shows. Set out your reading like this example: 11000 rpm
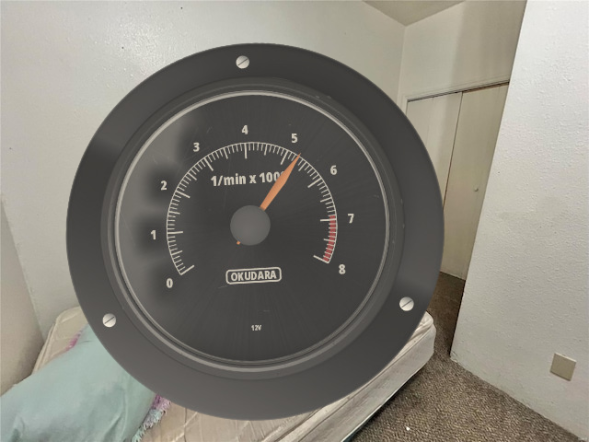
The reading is 5300 rpm
